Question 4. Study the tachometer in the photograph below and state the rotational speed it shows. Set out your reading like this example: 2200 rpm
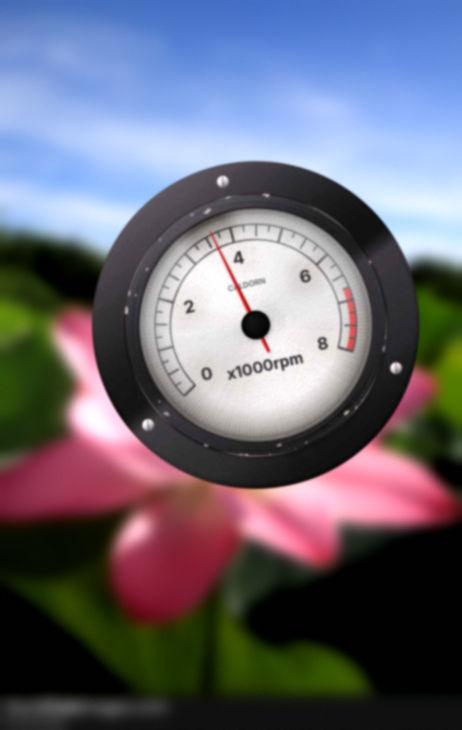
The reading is 3625 rpm
